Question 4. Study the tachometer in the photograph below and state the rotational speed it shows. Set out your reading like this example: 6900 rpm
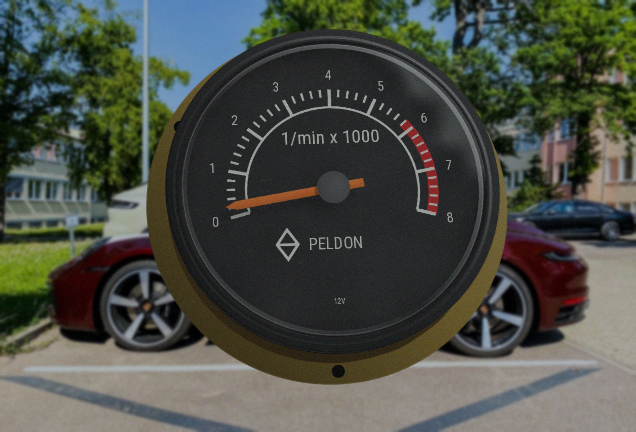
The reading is 200 rpm
